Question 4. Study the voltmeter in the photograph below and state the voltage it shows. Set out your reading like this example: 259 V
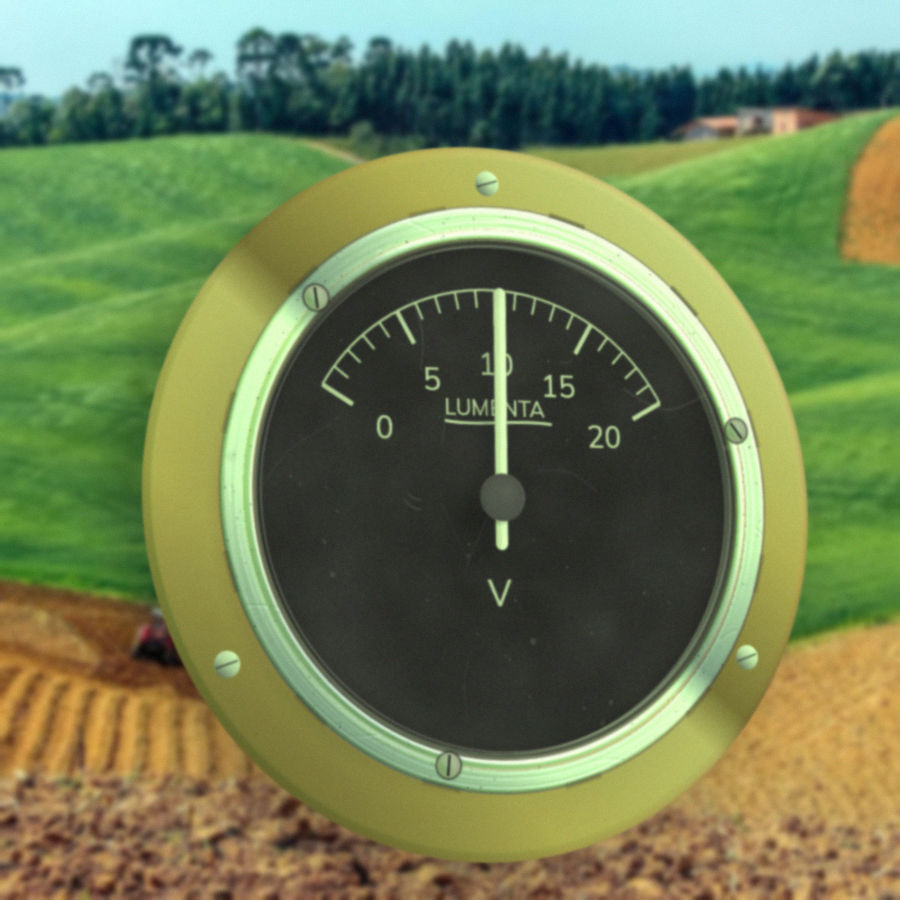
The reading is 10 V
